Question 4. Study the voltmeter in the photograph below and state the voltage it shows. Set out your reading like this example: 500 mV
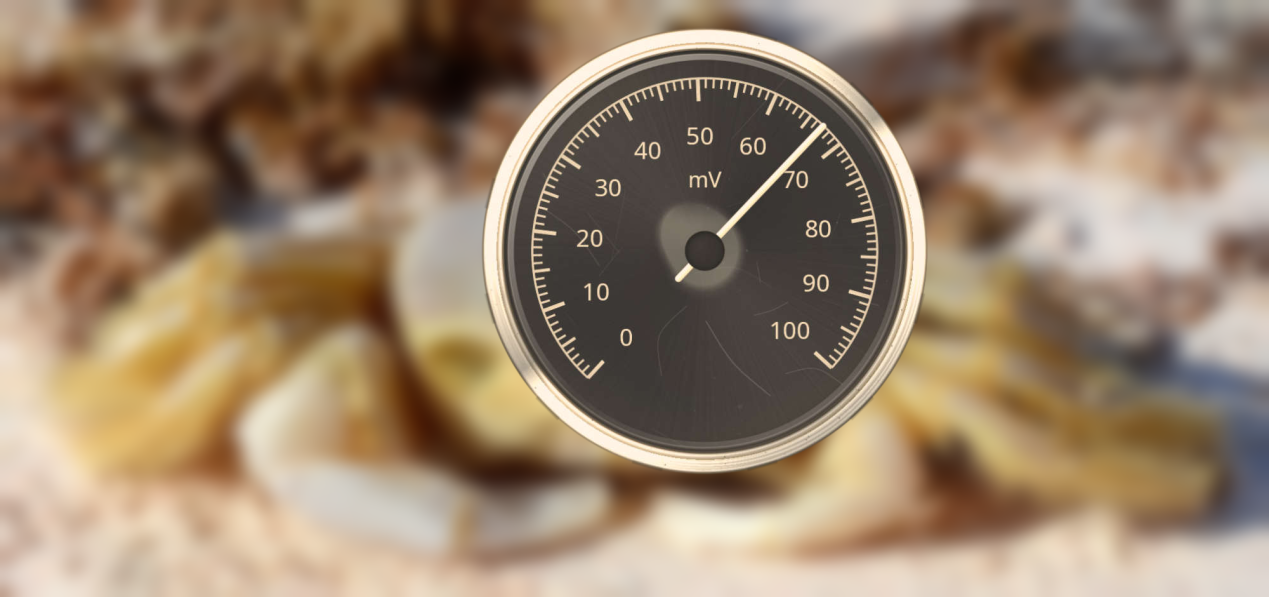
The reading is 67 mV
